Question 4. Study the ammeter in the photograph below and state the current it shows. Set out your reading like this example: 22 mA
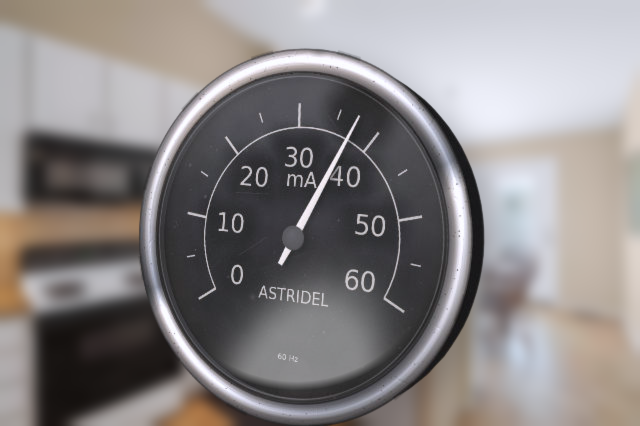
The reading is 37.5 mA
